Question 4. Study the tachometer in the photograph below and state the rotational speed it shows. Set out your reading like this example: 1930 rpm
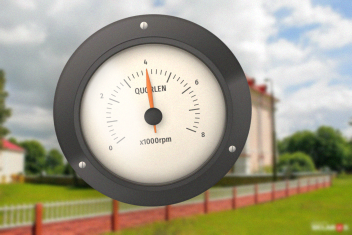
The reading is 4000 rpm
